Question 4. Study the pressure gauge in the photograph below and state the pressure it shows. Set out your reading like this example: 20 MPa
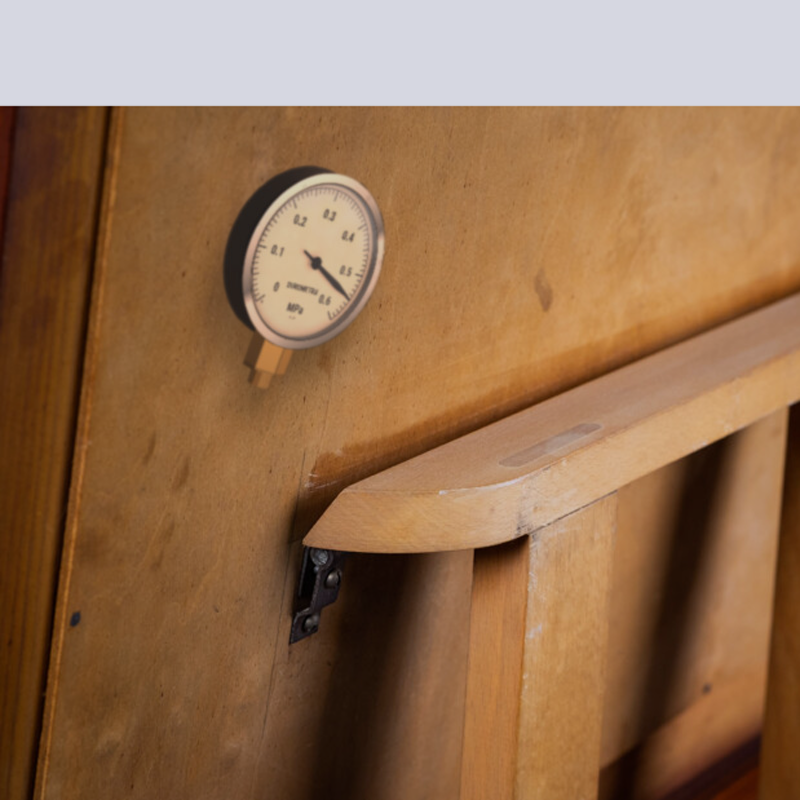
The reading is 0.55 MPa
